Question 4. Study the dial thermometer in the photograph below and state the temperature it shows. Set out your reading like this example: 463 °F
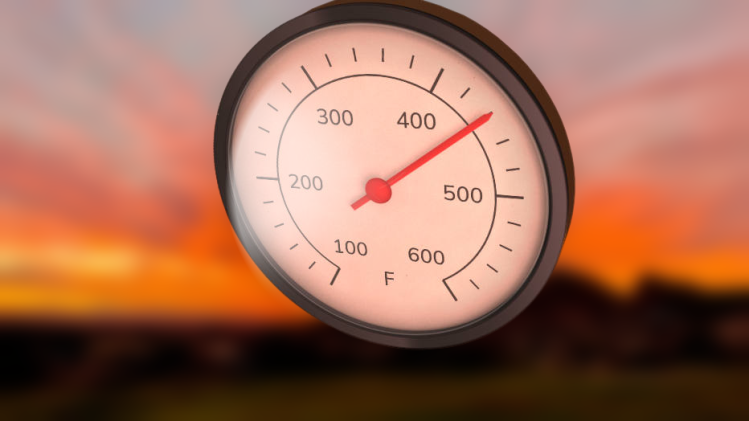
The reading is 440 °F
